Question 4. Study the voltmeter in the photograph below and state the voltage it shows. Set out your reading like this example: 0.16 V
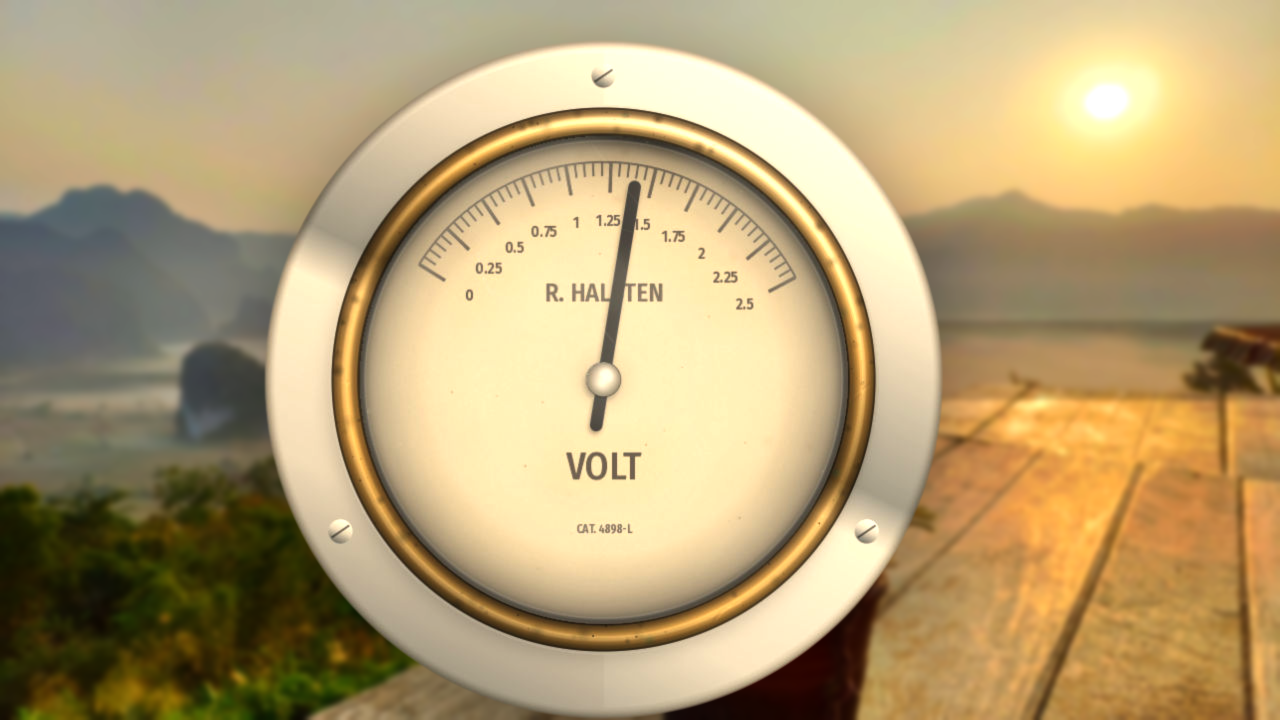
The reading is 1.4 V
